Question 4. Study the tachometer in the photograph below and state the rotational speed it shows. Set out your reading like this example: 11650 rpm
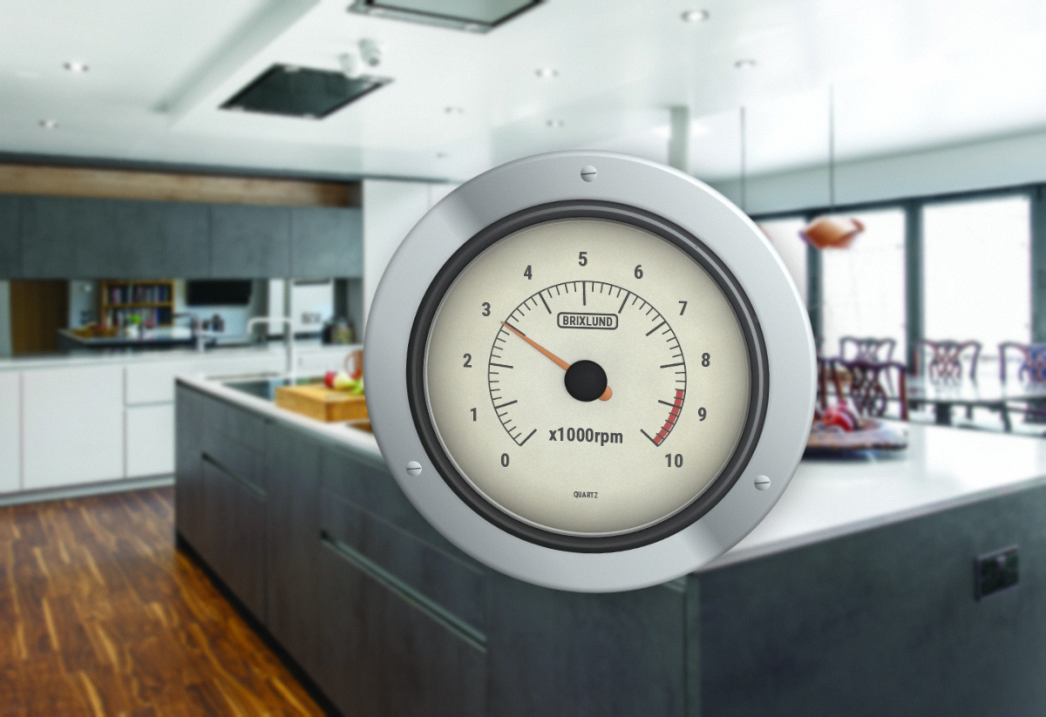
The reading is 3000 rpm
